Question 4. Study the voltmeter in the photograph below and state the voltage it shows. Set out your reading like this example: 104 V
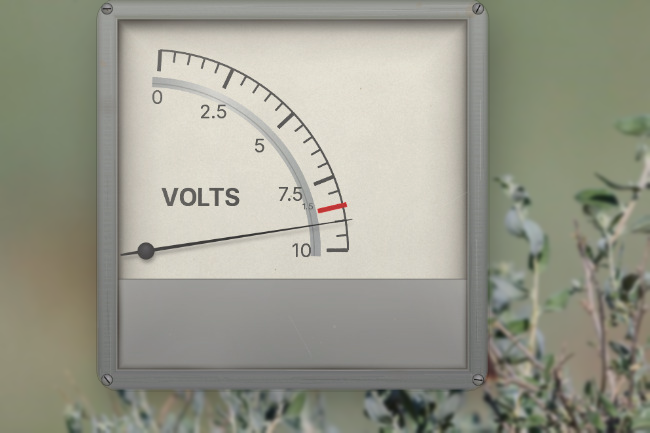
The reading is 9 V
